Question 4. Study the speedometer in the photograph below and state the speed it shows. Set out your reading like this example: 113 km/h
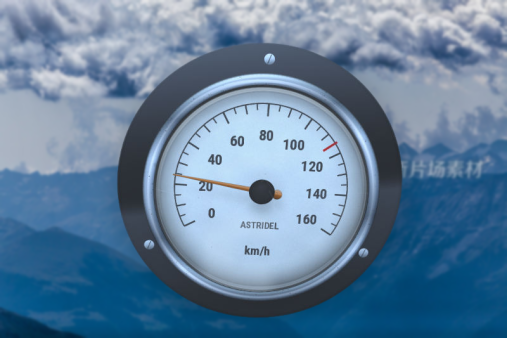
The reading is 25 km/h
